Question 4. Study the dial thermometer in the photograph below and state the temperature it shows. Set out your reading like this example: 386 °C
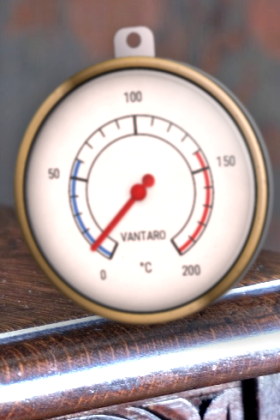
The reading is 10 °C
